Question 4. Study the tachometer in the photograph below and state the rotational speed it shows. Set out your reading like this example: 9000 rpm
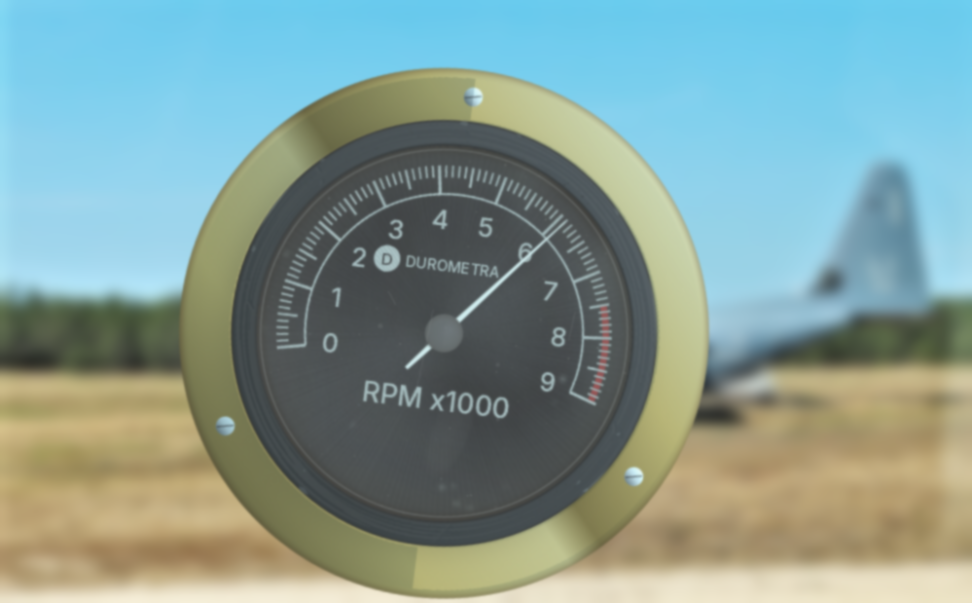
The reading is 6100 rpm
